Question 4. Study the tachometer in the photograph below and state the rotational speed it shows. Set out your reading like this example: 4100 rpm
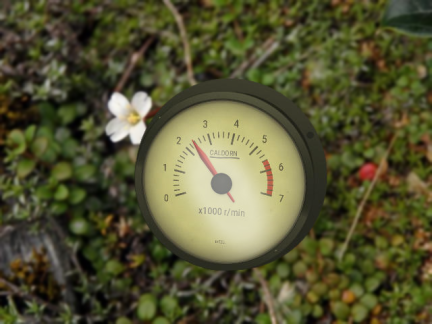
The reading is 2400 rpm
